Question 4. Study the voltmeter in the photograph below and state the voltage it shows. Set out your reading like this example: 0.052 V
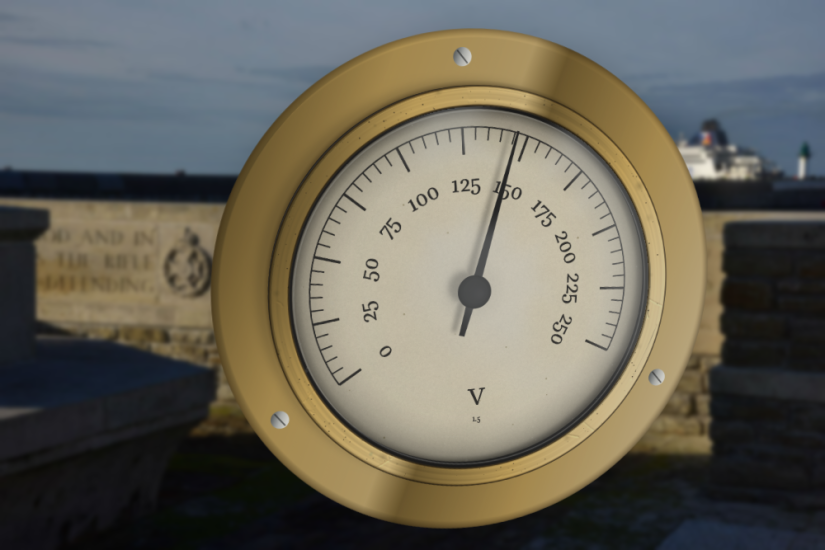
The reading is 145 V
